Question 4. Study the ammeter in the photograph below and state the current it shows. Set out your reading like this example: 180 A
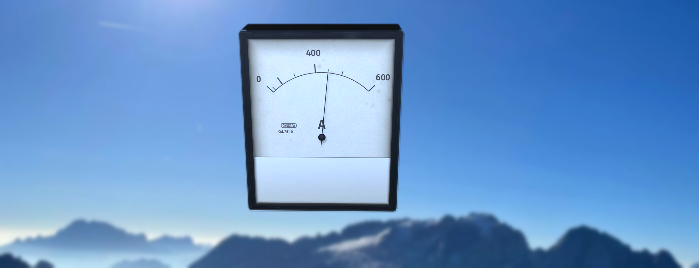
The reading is 450 A
